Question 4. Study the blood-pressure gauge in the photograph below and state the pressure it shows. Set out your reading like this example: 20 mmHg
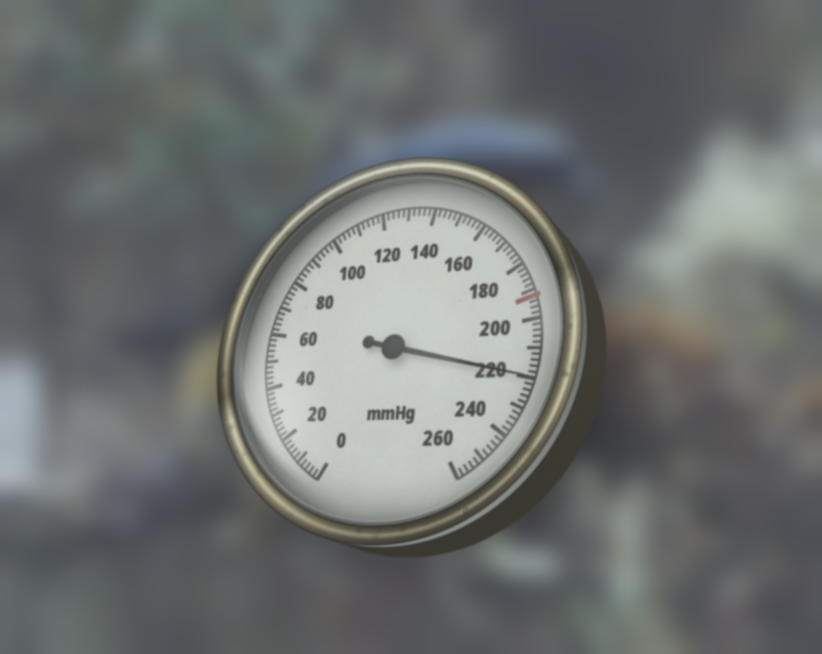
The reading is 220 mmHg
